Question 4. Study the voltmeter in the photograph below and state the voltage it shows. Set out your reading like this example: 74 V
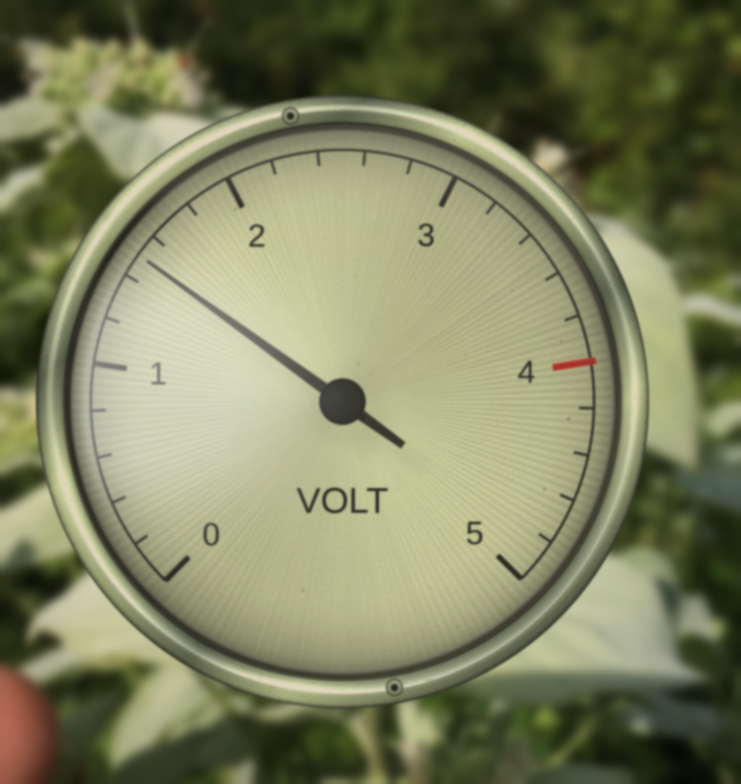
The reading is 1.5 V
